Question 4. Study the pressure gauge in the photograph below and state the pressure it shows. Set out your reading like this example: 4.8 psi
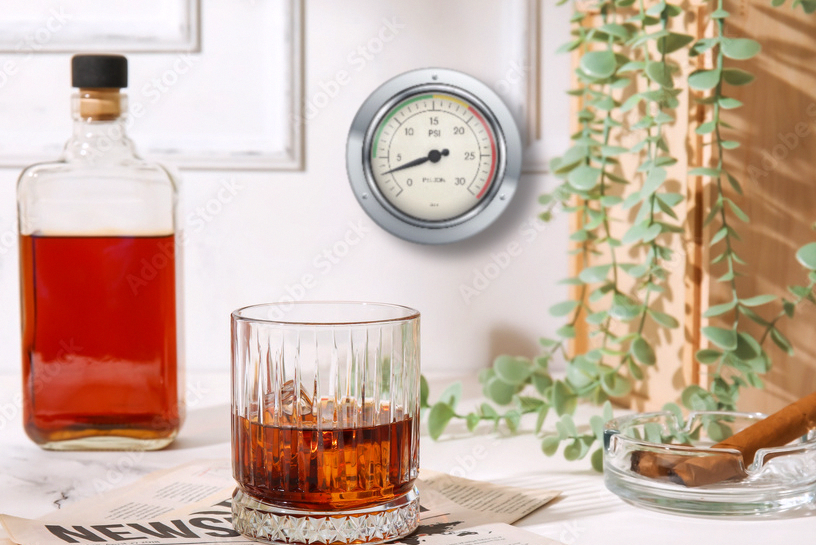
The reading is 3 psi
